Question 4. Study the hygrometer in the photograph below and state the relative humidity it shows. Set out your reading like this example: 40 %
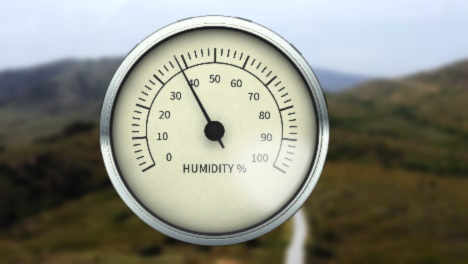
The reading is 38 %
